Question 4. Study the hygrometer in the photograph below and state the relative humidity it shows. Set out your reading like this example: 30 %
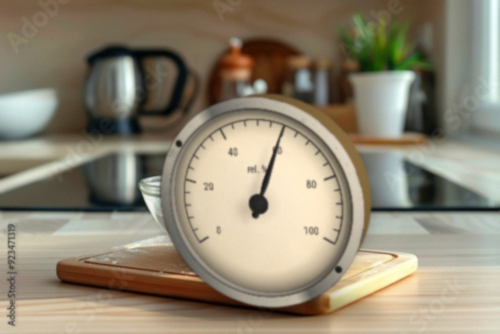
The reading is 60 %
